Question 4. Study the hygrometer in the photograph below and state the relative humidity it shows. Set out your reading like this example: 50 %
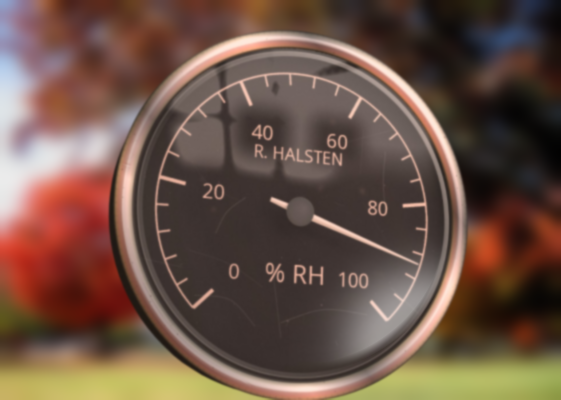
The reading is 90 %
